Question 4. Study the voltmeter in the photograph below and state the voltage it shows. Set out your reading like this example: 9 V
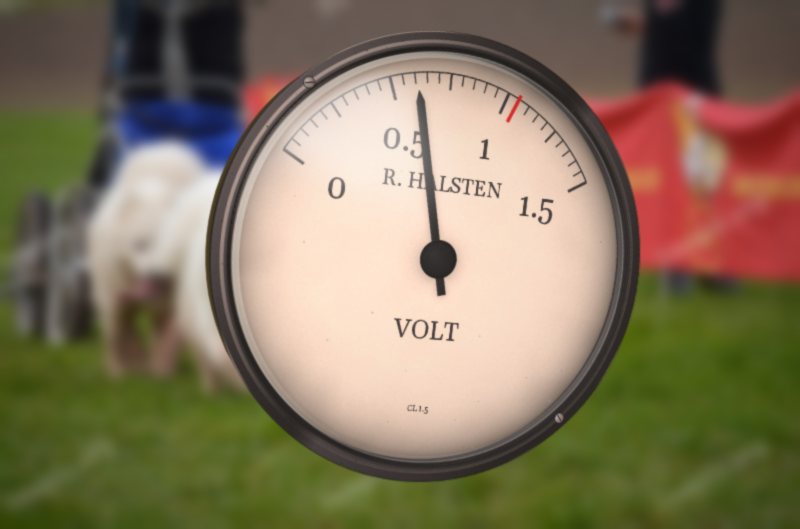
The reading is 0.6 V
